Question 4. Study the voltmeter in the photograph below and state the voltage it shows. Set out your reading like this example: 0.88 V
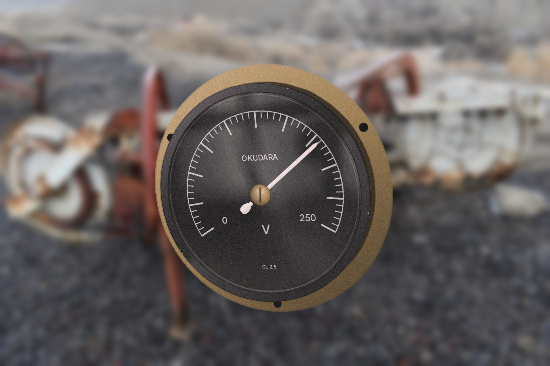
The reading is 180 V
